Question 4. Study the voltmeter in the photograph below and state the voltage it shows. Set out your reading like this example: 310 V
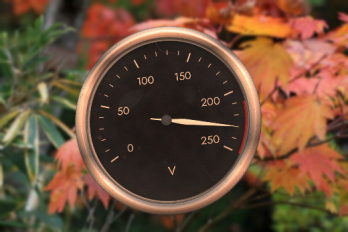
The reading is 230 V
